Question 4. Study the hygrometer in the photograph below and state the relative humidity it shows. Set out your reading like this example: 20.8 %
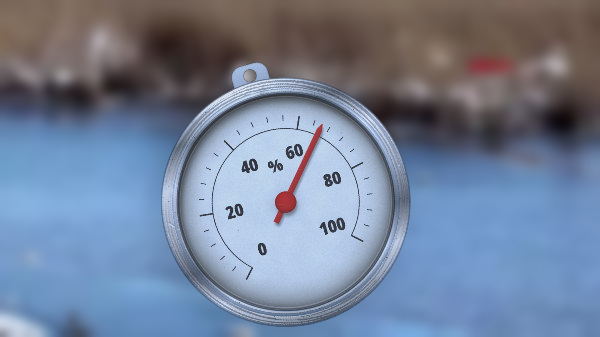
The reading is 66 %
